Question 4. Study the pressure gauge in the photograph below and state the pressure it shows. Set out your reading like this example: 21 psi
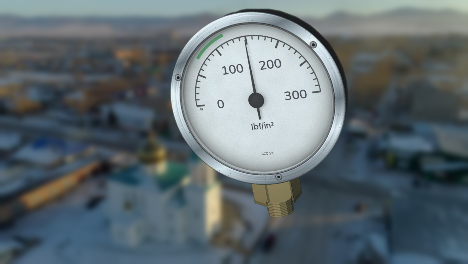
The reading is 150 psi
